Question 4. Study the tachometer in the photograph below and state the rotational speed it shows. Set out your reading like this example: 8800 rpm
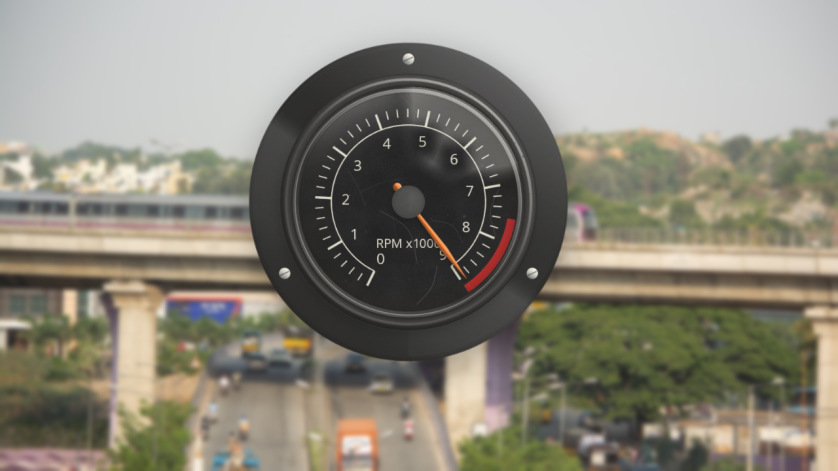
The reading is 8900 rpm
